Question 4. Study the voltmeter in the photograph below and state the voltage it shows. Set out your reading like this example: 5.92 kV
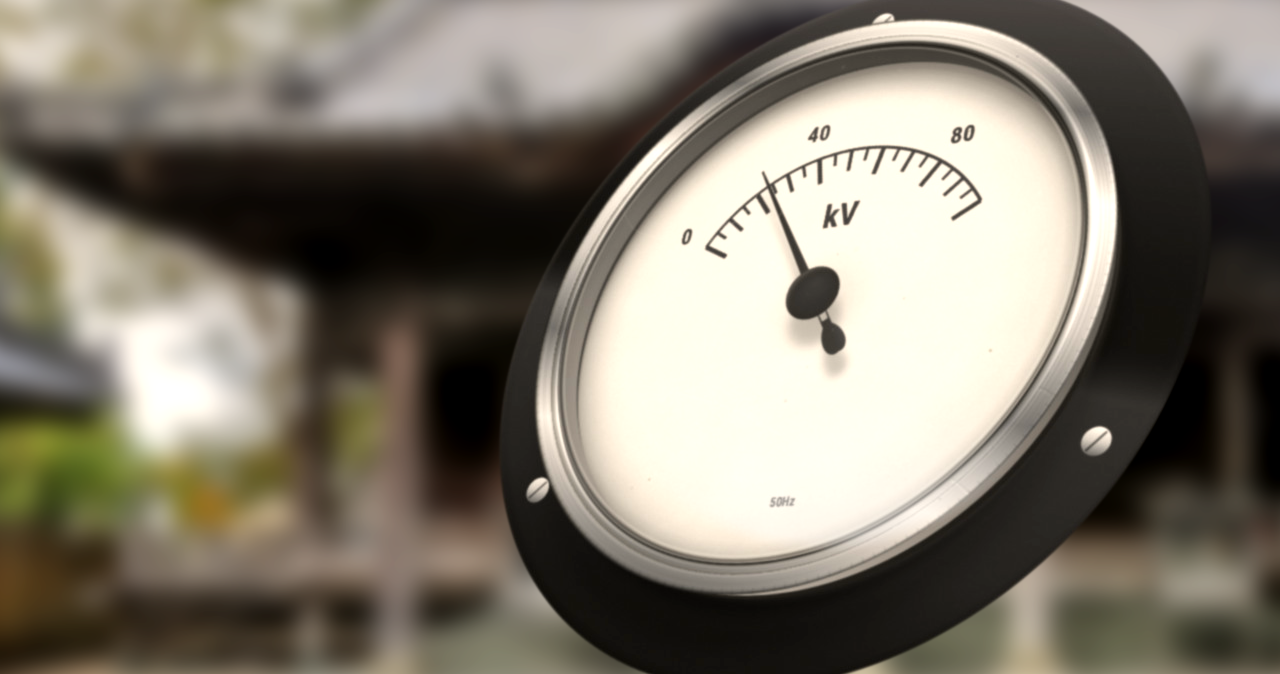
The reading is 25 kV
